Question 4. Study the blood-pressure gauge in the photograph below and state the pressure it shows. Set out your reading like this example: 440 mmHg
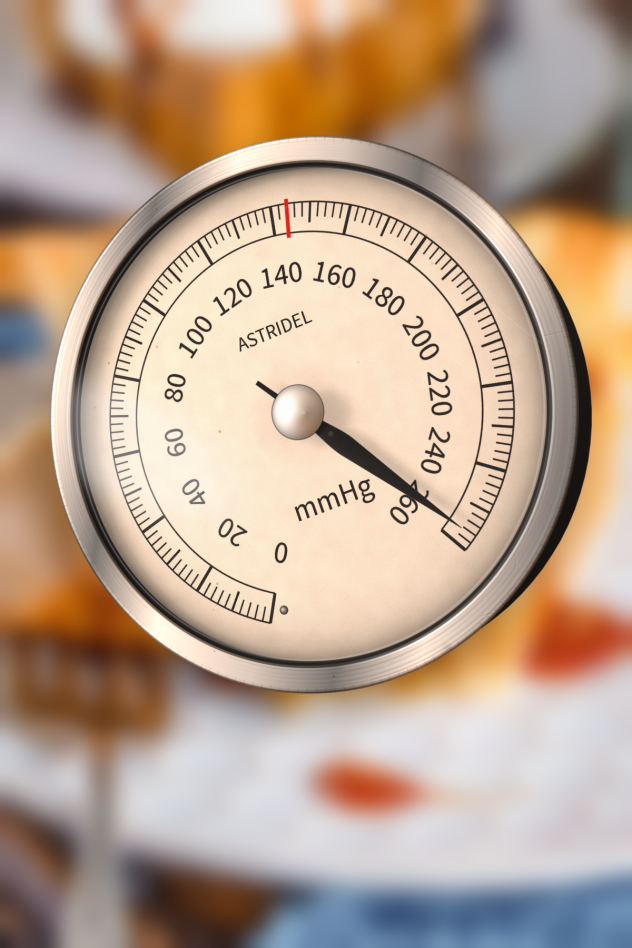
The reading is 256 mmHg
